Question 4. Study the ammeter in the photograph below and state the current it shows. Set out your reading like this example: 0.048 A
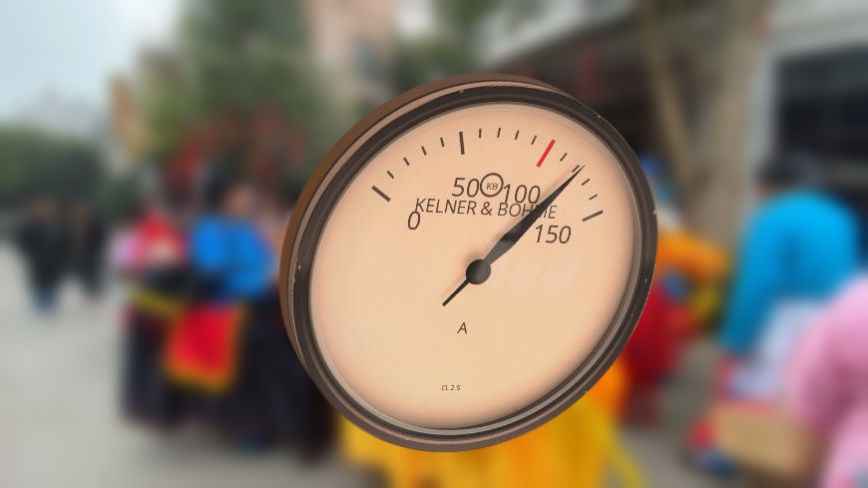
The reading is 120 A
